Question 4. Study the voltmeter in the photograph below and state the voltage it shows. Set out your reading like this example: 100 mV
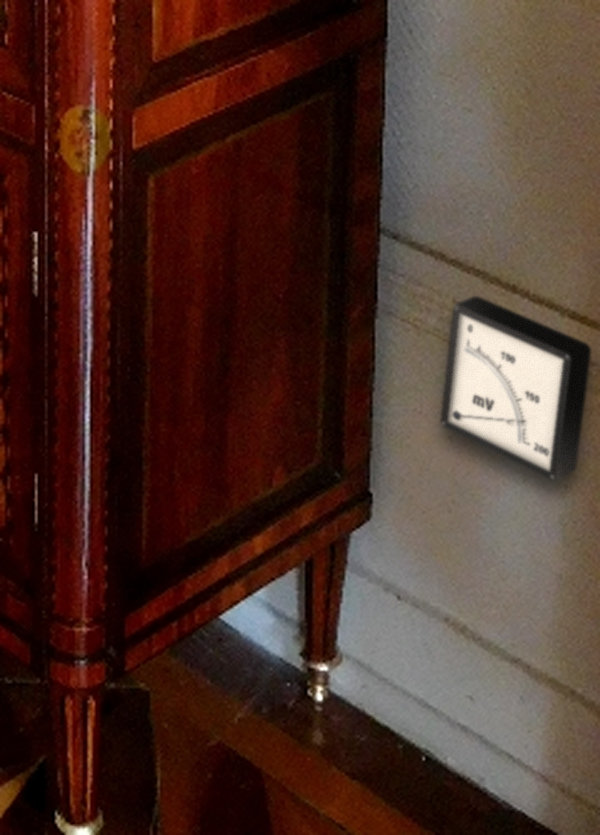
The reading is 175 mV
